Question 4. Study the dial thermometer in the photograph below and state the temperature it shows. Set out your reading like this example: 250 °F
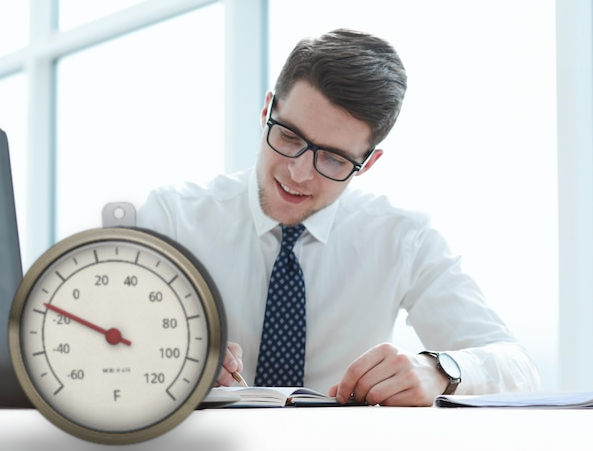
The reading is -15 °F
